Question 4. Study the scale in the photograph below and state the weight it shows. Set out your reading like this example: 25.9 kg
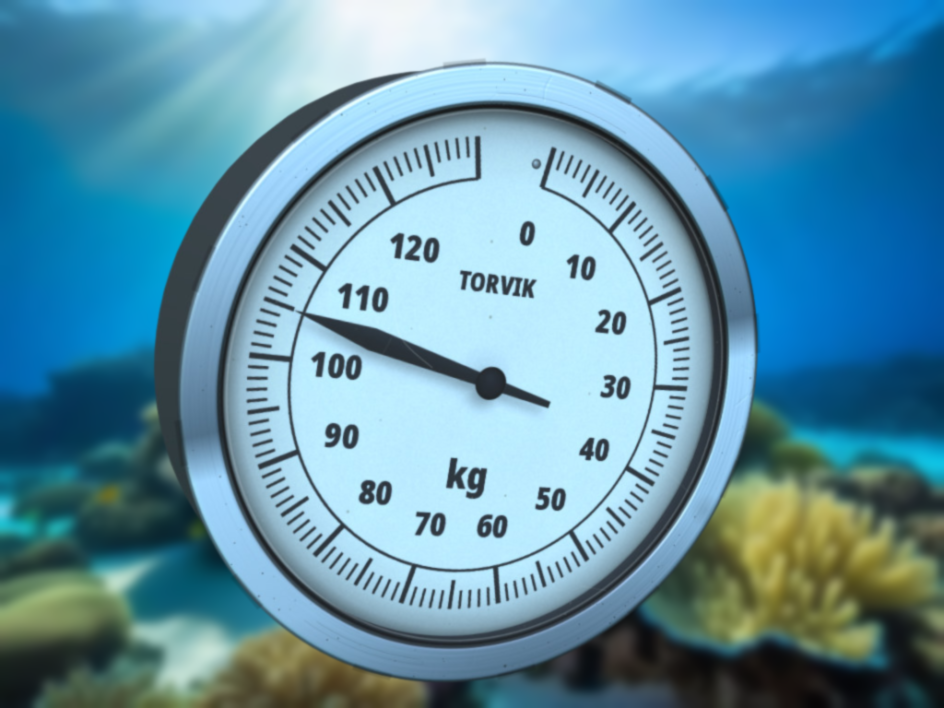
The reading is 105 kg
